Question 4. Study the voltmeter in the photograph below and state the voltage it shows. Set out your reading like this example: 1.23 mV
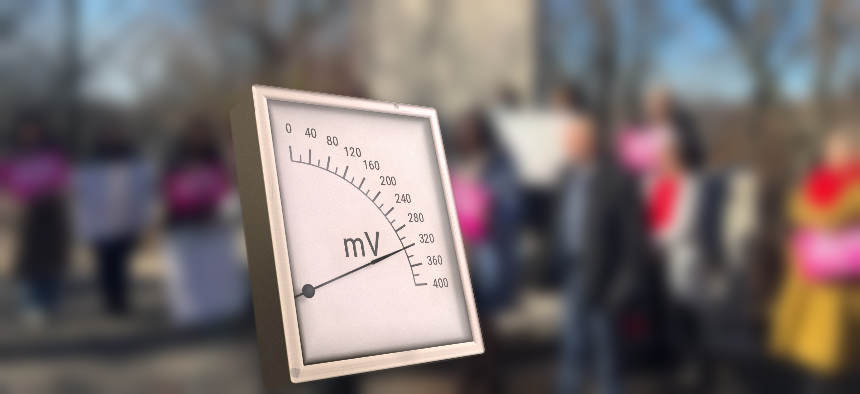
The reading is 320 mV
